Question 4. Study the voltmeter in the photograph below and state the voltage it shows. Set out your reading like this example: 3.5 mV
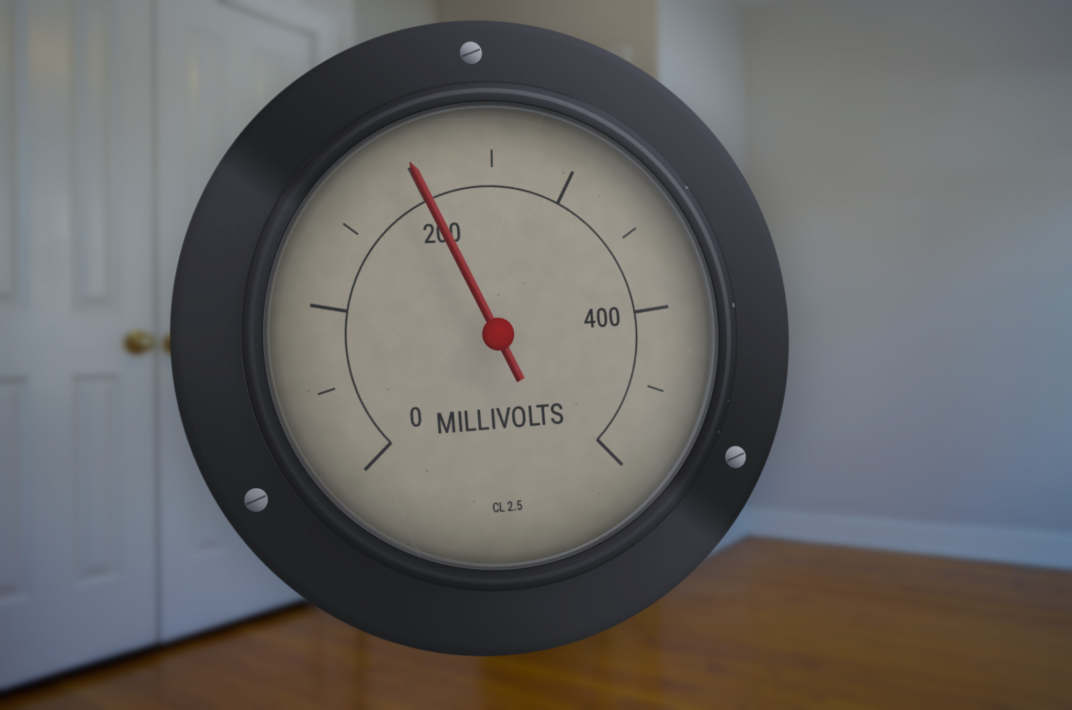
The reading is 200 mV
